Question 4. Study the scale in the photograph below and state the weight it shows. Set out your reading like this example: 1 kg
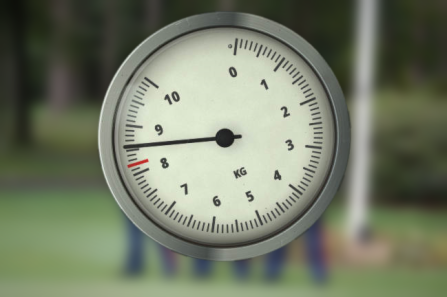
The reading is 8.6 kg
